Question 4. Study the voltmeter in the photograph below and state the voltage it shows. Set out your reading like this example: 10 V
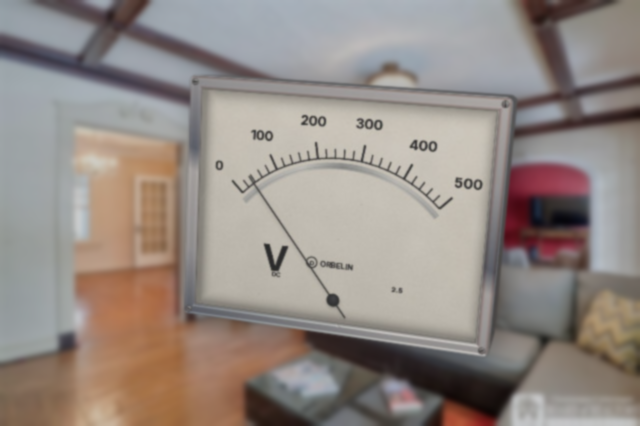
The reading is 40 V
